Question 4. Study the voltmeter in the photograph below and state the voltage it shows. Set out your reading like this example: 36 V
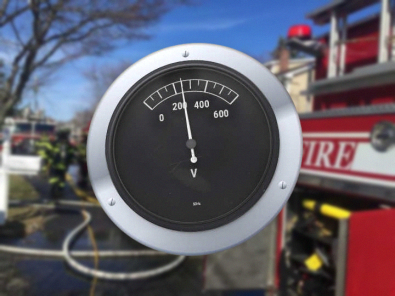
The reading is 250 V
